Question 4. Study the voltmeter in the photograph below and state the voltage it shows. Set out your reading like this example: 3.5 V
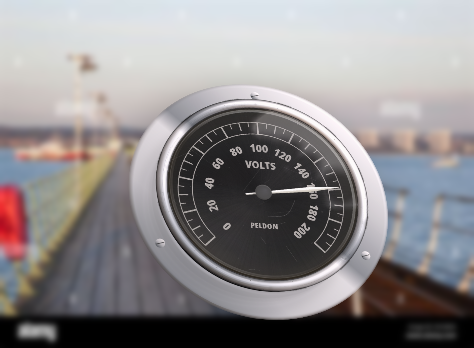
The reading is 160 V
